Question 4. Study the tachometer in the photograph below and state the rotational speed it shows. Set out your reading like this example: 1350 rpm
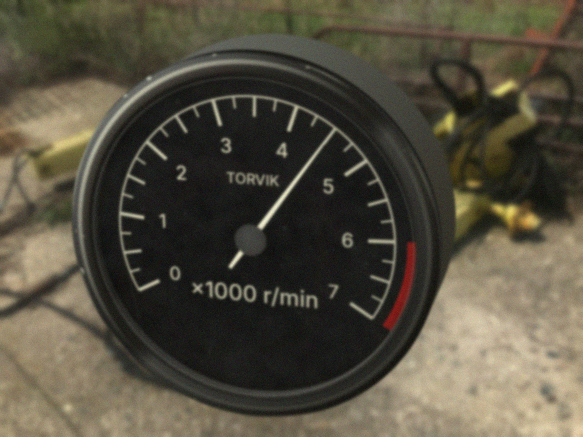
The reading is 4500 rpm
